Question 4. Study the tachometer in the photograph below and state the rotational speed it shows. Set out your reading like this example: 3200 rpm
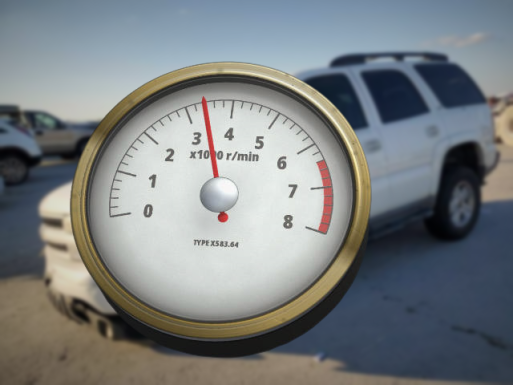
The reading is 3400 rpm
